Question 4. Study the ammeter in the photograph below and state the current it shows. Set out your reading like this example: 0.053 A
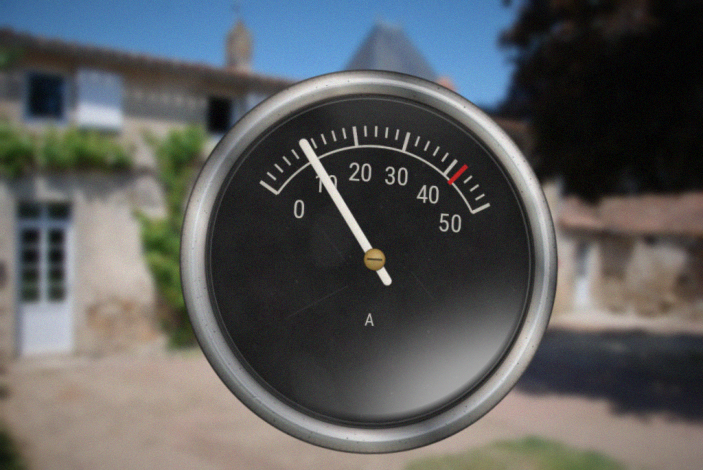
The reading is 10 A
